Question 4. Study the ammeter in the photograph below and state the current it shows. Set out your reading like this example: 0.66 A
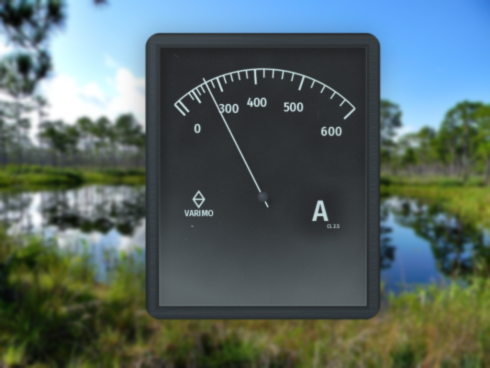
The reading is 260 A
